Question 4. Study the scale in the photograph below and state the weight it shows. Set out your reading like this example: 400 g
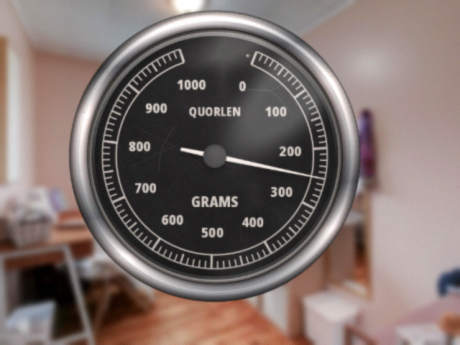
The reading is 250 g
